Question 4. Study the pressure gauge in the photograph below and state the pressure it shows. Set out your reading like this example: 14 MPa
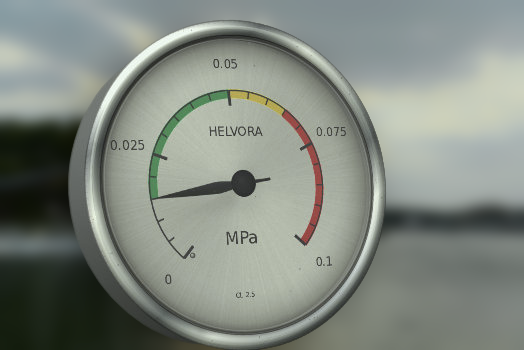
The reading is 0.015 MPa
